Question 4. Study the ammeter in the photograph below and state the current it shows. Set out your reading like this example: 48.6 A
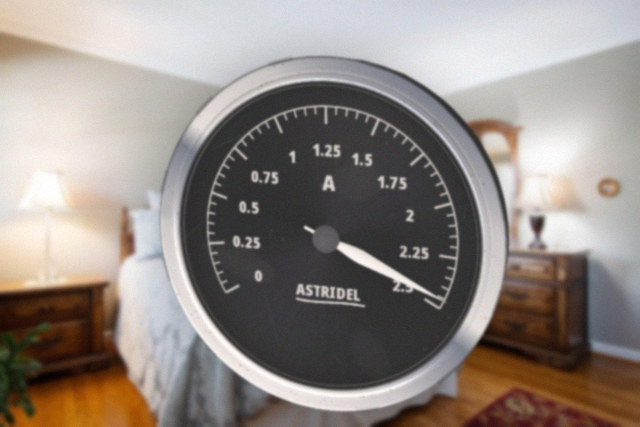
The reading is 2.45 A
